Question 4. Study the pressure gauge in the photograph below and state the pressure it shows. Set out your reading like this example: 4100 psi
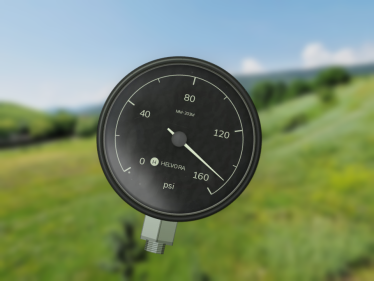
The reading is 150 psi
